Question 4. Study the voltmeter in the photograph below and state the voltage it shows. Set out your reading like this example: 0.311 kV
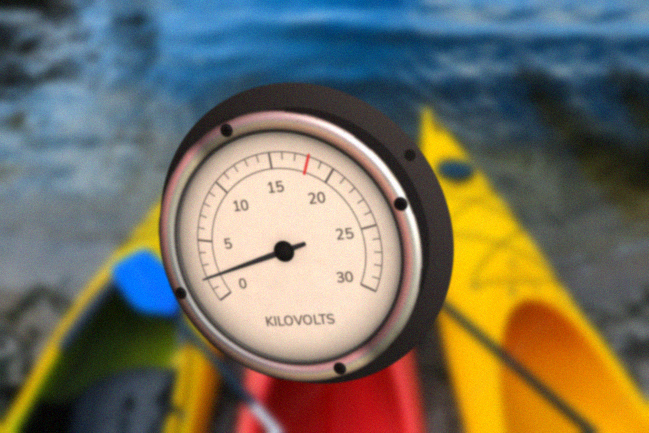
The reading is 2 kV
